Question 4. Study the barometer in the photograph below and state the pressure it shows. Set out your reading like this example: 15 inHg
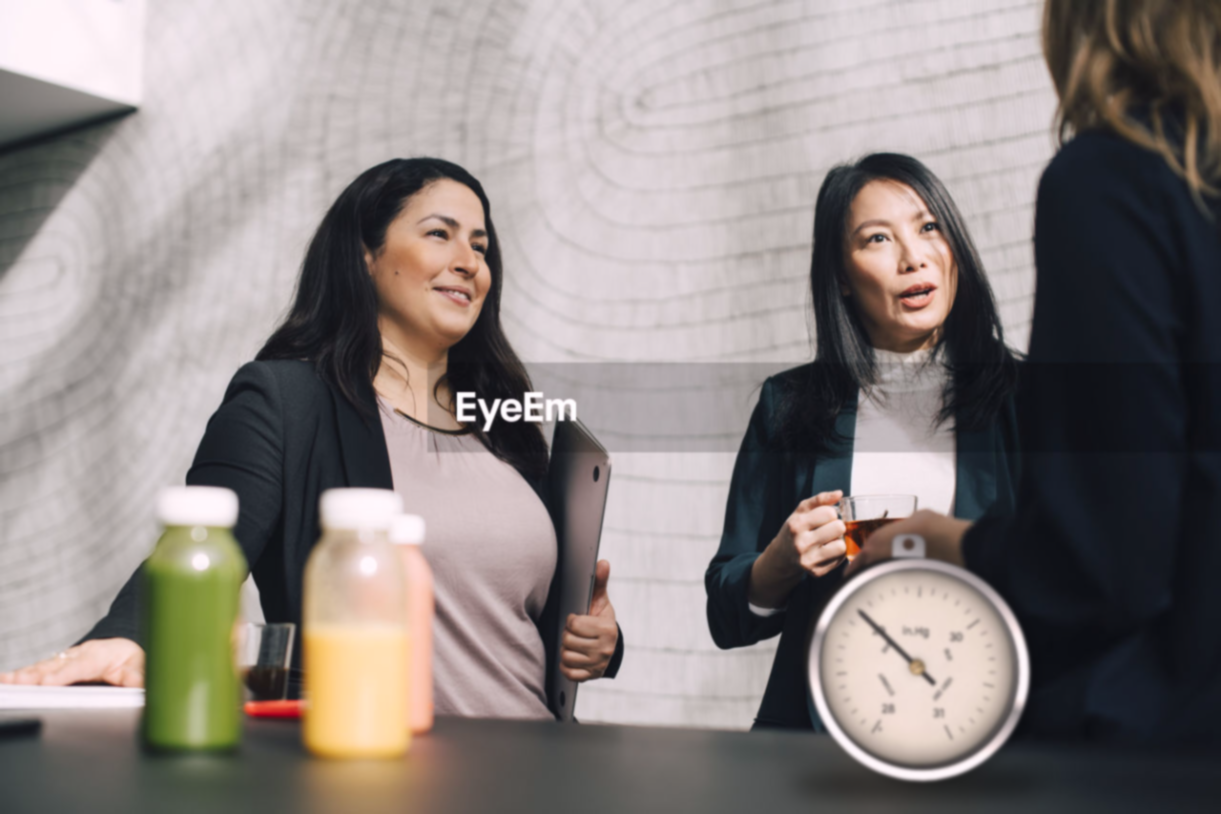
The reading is 29 inHg
